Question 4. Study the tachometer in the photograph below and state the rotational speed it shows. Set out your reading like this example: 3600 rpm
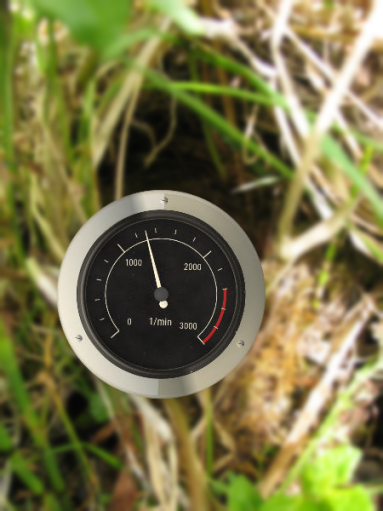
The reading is 1300 rpm
